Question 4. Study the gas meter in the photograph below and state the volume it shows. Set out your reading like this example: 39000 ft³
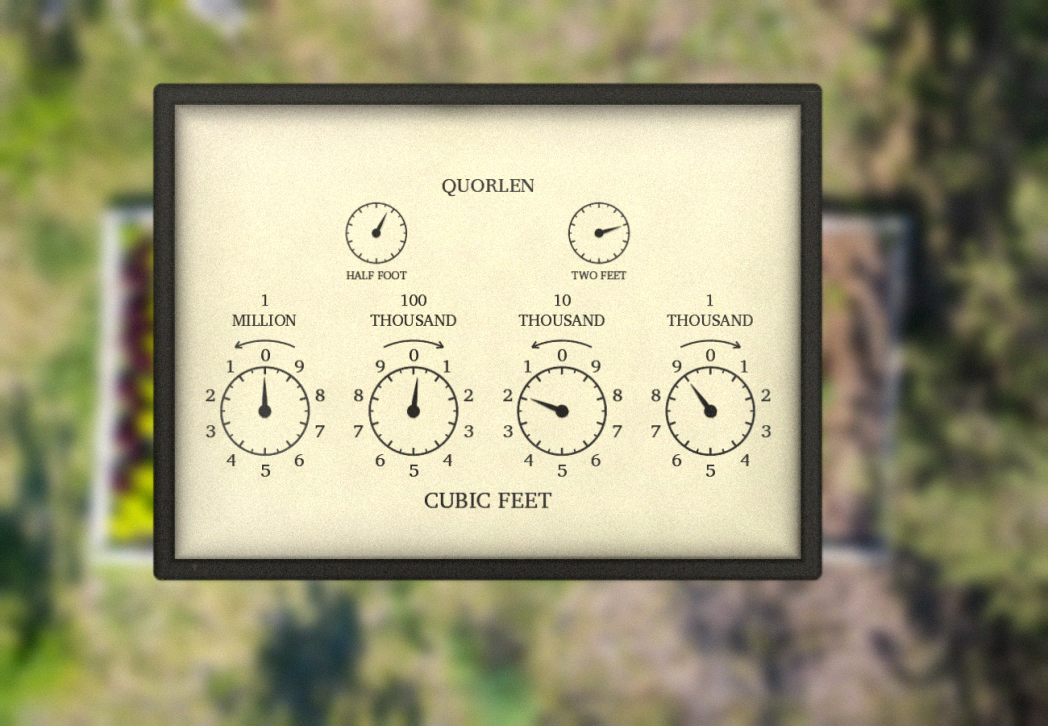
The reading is 1900 ft³
